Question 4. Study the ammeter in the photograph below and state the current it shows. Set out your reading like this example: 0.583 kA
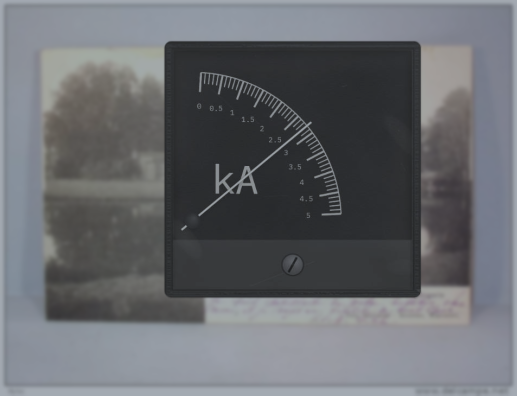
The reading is 2.8 kA
